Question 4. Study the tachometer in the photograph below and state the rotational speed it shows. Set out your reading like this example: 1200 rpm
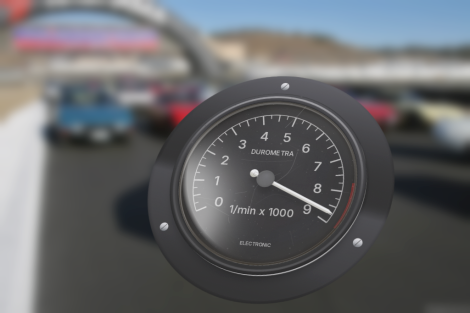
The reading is 8750 rpm
